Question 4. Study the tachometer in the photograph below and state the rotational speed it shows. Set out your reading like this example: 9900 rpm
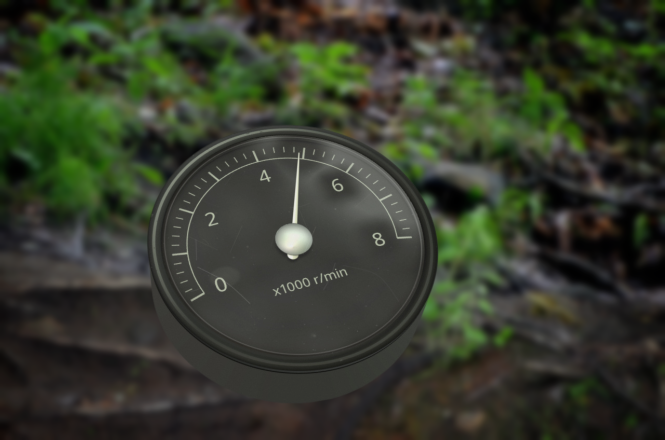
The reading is 4900 rpm
